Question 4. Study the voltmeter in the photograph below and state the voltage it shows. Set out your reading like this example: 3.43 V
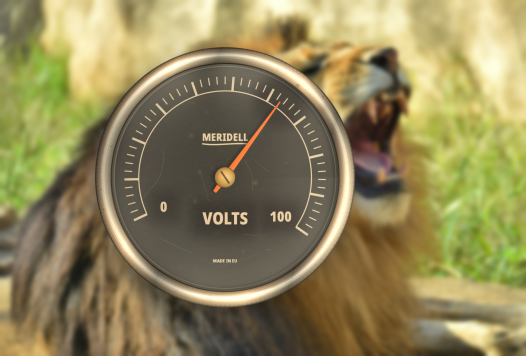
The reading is 63 V
